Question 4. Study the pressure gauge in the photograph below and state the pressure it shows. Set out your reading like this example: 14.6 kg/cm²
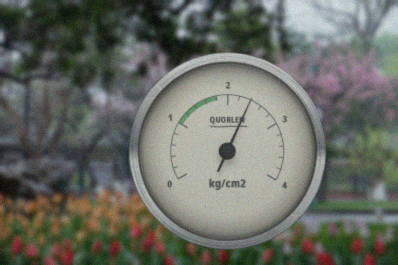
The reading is 2.4 kg/cm²
